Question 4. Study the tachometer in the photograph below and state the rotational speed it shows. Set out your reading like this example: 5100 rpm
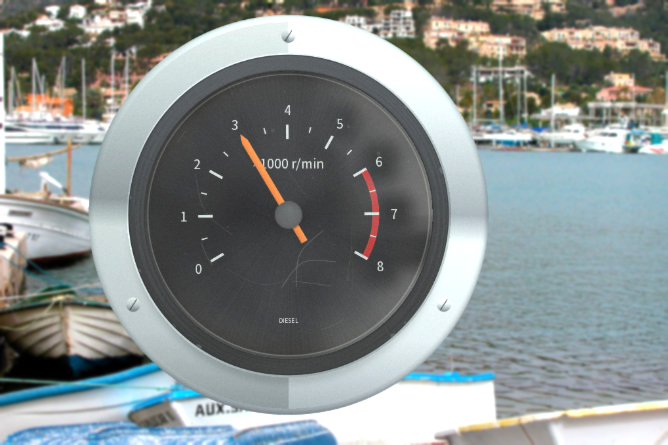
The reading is 3000 rpm
